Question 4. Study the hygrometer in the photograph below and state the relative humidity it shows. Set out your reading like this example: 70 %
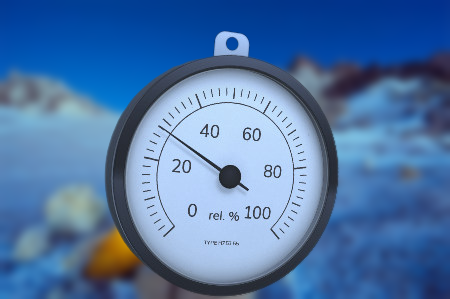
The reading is 28 %
